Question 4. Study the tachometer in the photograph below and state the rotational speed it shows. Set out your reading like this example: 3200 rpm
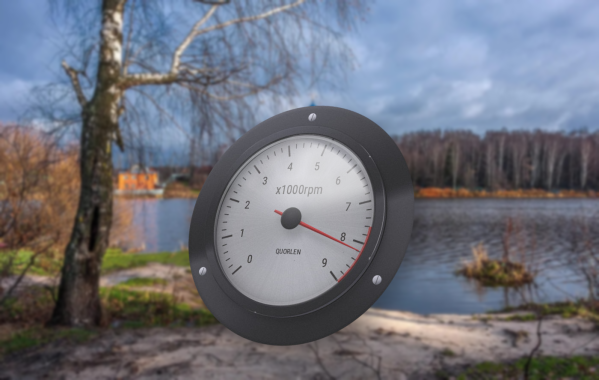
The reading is 8200 rpm
